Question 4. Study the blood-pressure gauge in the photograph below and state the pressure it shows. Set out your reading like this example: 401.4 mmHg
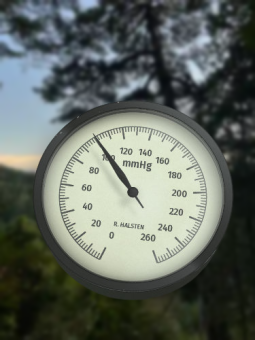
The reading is 100 mmHg
